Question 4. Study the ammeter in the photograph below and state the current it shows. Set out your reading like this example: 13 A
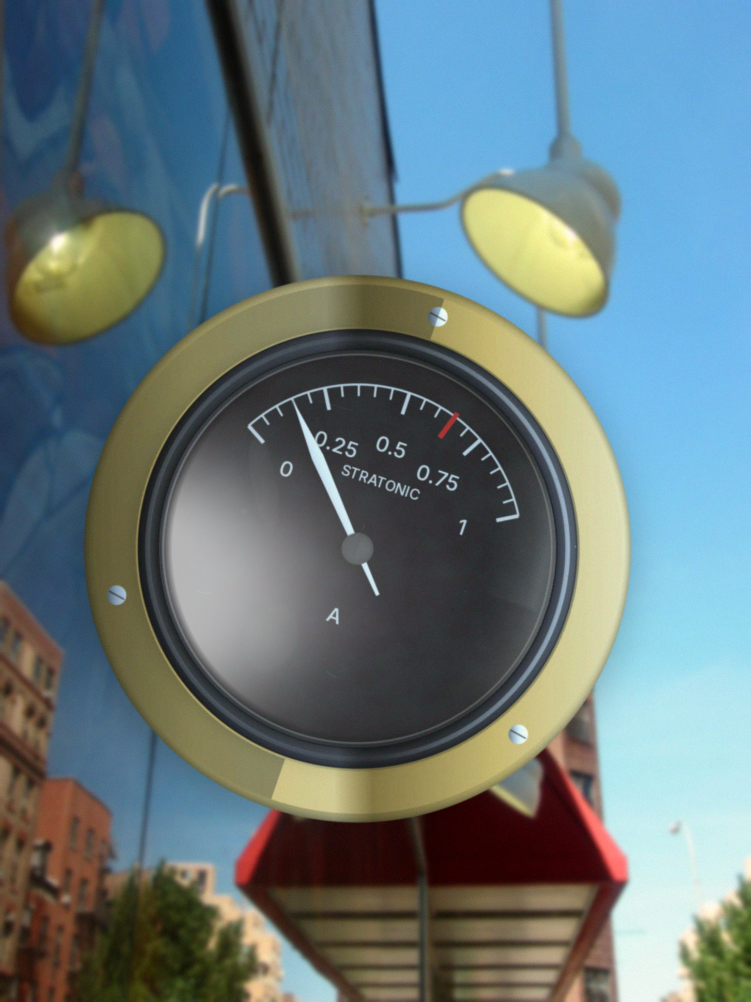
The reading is 0.15 A
